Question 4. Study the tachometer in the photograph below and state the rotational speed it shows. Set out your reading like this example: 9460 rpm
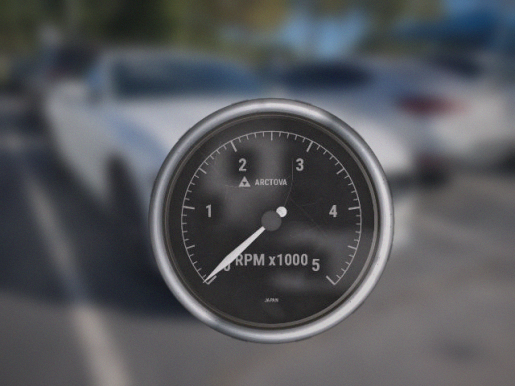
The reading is 50 rpm
